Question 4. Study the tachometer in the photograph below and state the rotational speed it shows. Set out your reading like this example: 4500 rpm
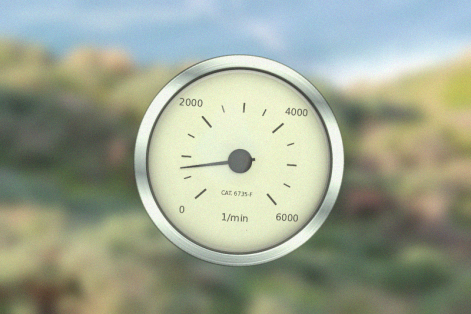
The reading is 750 rpm
